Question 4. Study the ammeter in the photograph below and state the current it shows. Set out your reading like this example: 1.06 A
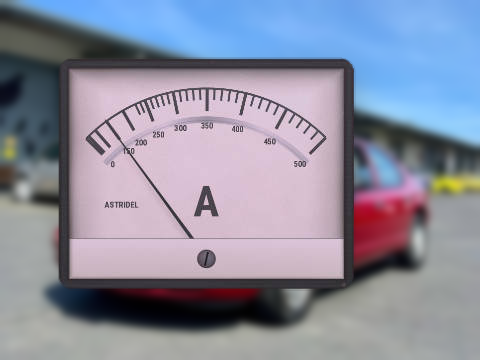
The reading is 150 A
